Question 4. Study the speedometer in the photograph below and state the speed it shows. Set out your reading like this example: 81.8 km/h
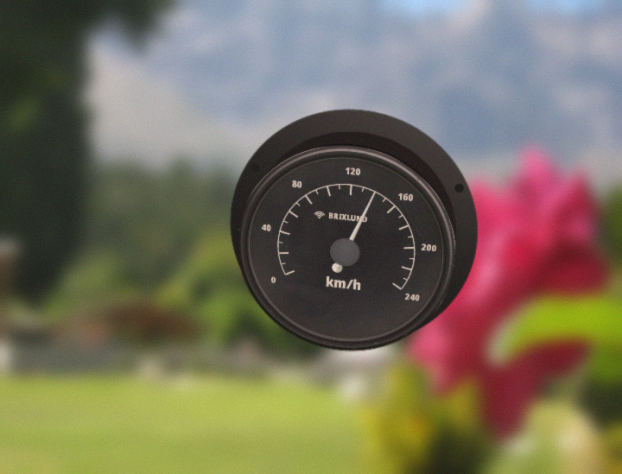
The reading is 140 km/h
